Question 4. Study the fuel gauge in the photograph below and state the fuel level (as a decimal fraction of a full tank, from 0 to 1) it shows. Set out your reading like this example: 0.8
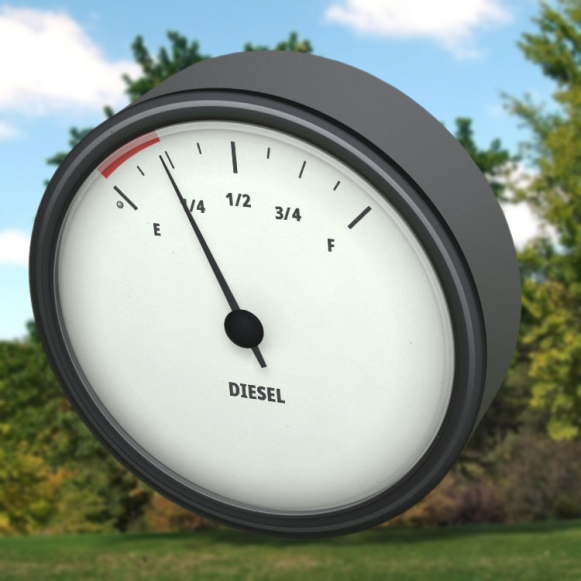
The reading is 0.25
